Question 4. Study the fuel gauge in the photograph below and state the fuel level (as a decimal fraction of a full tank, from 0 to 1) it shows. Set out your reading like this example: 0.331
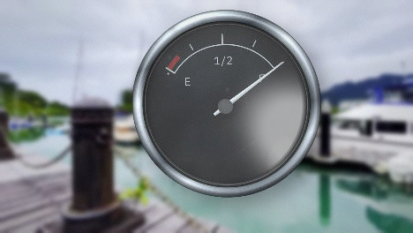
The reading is 1
